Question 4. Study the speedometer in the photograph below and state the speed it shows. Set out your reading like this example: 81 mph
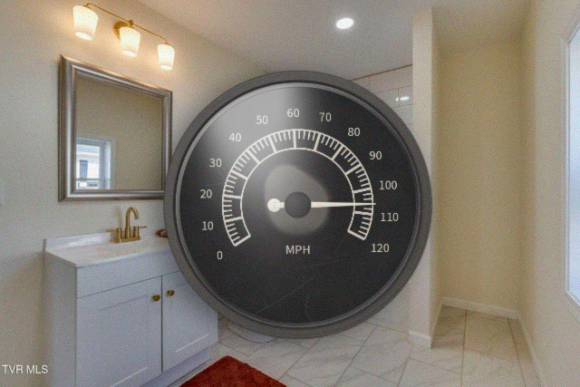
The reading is 106 mph
